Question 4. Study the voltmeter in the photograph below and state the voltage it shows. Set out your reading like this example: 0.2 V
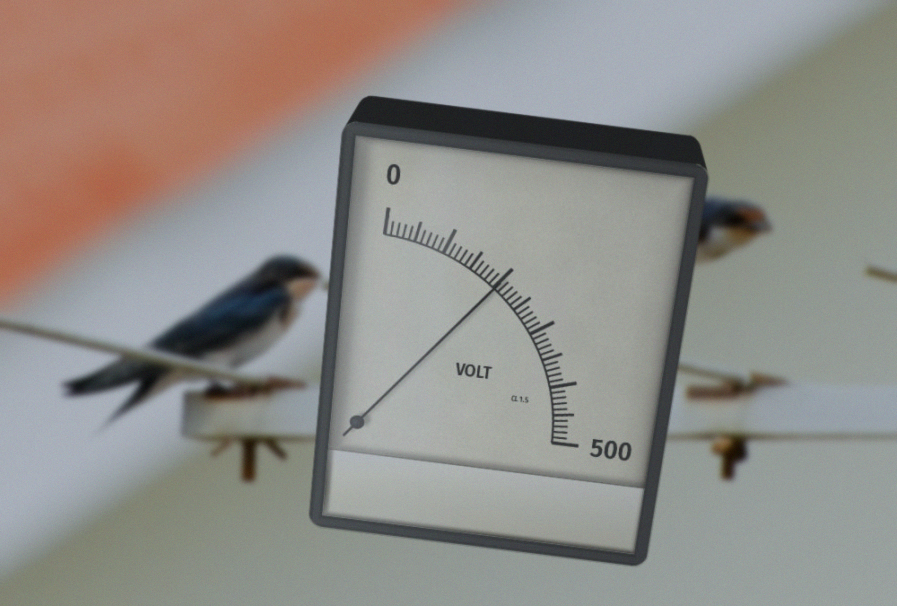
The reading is 200 V
